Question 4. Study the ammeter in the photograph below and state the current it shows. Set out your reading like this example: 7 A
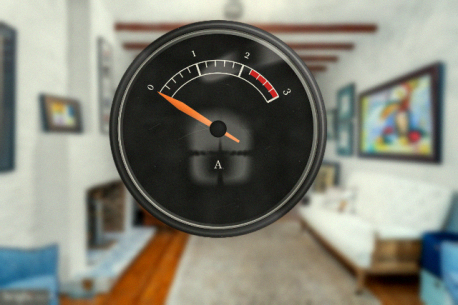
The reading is 0 A
